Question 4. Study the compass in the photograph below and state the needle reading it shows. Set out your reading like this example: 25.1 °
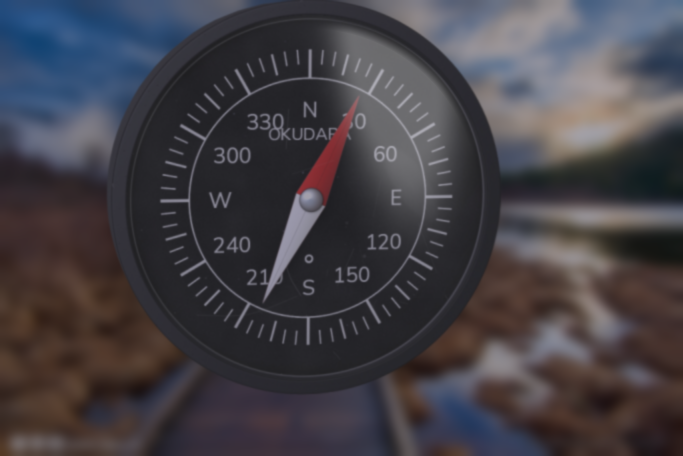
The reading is 25 °
